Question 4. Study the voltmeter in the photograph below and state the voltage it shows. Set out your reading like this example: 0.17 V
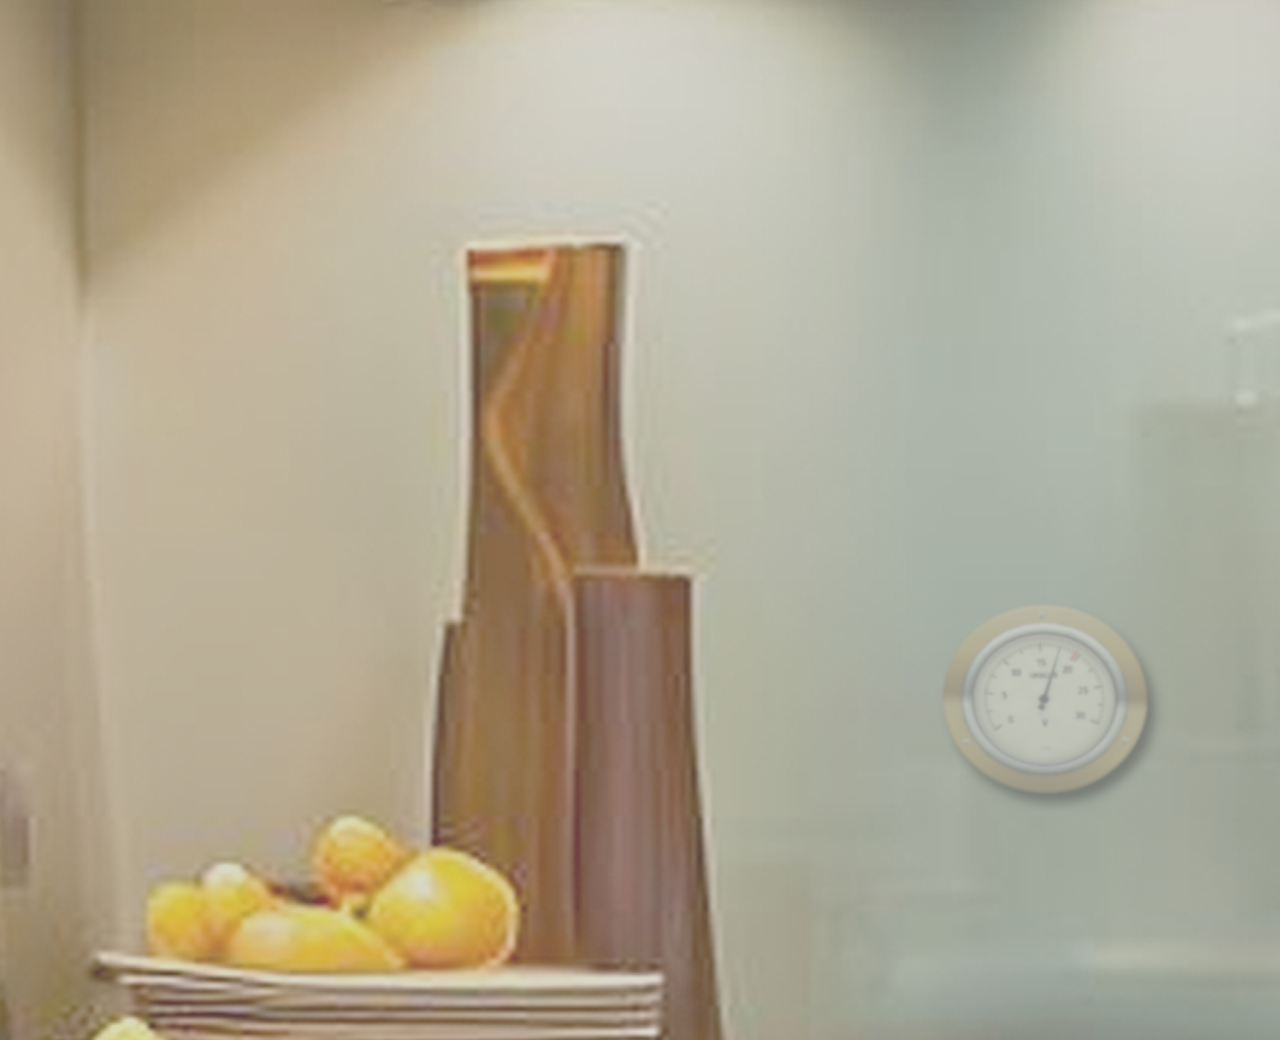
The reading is 17.5 V
